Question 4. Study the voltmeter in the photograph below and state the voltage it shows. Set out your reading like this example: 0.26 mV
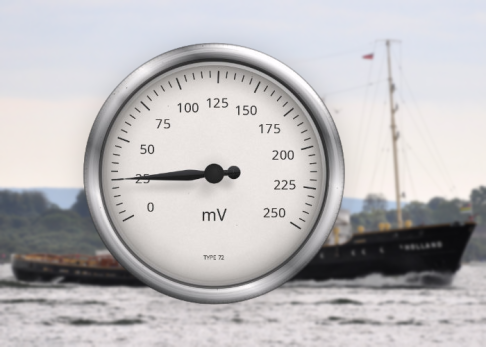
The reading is 25 mV
